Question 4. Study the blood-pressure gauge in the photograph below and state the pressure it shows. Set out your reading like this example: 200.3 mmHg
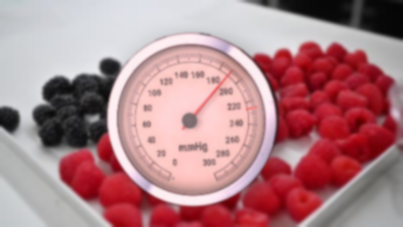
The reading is 190 mmHg
